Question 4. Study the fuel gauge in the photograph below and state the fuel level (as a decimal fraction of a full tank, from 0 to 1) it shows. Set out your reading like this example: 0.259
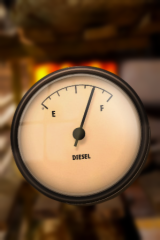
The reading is 0.75
